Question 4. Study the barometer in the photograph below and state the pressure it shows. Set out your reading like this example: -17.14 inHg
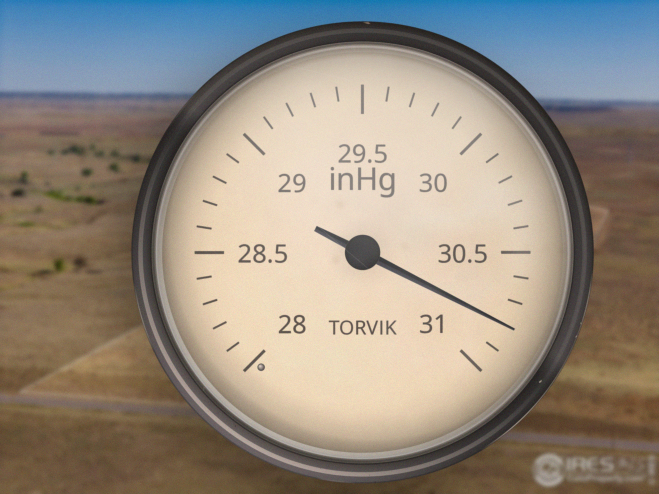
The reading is 30.8 inHg
